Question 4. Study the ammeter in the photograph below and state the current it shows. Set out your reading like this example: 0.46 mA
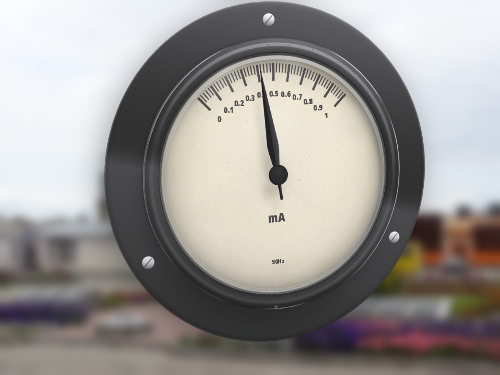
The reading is 0.4 mA
